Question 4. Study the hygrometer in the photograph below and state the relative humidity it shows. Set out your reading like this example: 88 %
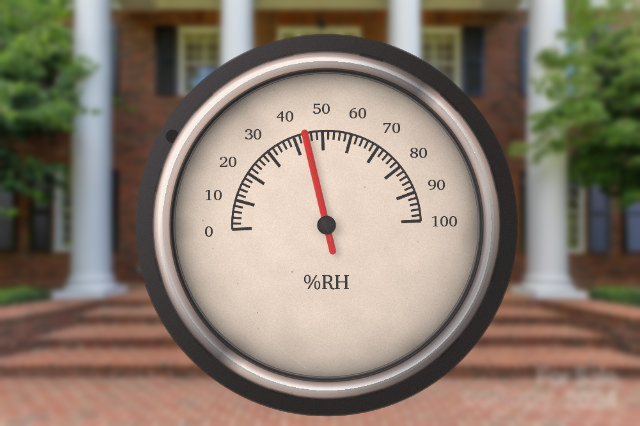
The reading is 44 %
